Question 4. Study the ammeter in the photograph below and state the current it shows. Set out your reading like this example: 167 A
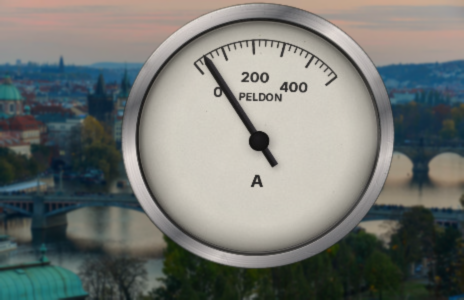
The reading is 40 A
